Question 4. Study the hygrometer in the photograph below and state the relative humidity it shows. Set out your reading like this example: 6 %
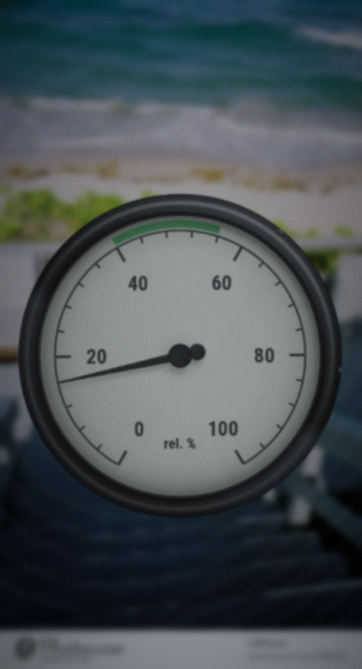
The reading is 16 %
